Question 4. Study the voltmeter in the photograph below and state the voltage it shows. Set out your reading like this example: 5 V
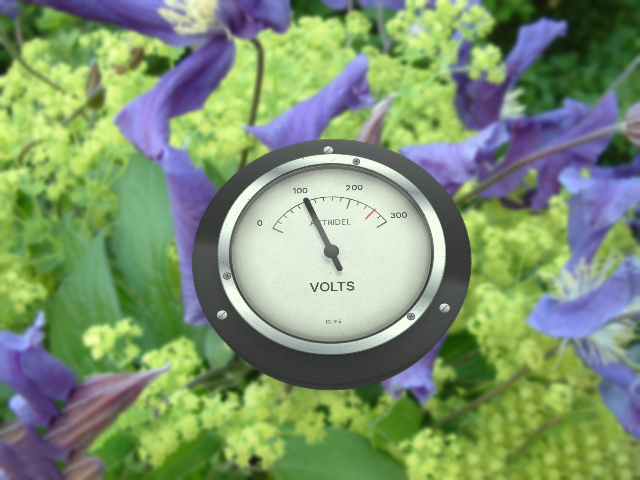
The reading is 100 V
